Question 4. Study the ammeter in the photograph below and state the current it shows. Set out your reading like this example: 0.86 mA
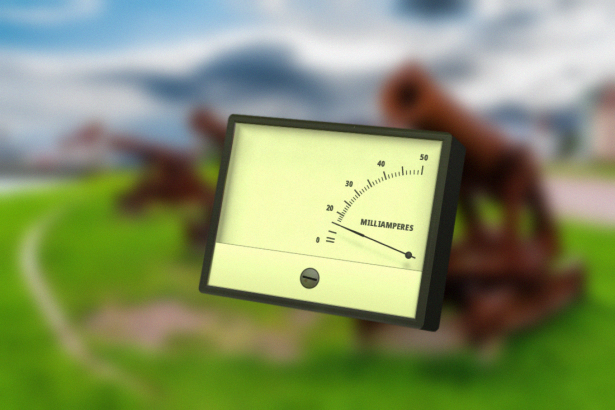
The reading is 15 mA
